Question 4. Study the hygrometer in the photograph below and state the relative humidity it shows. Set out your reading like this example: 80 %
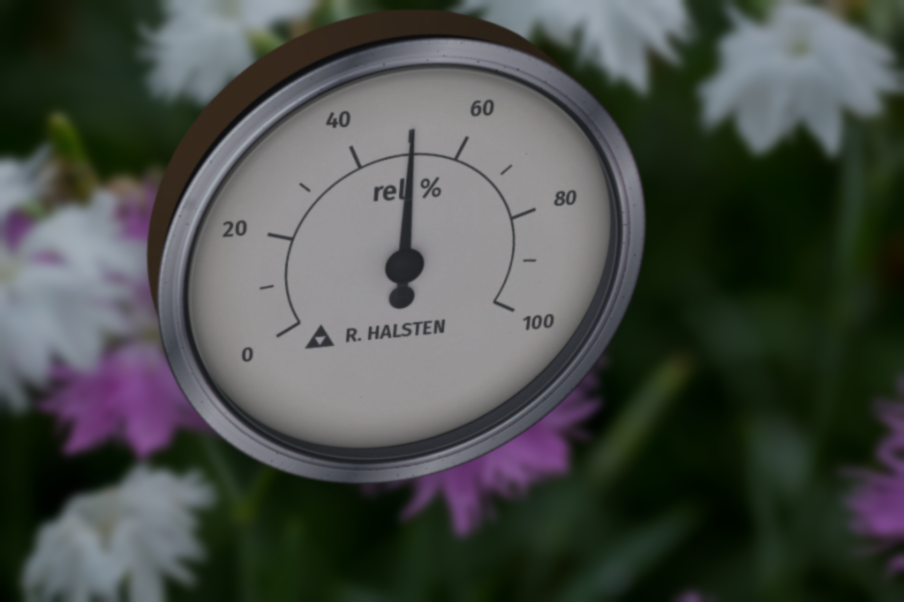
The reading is 50 %
